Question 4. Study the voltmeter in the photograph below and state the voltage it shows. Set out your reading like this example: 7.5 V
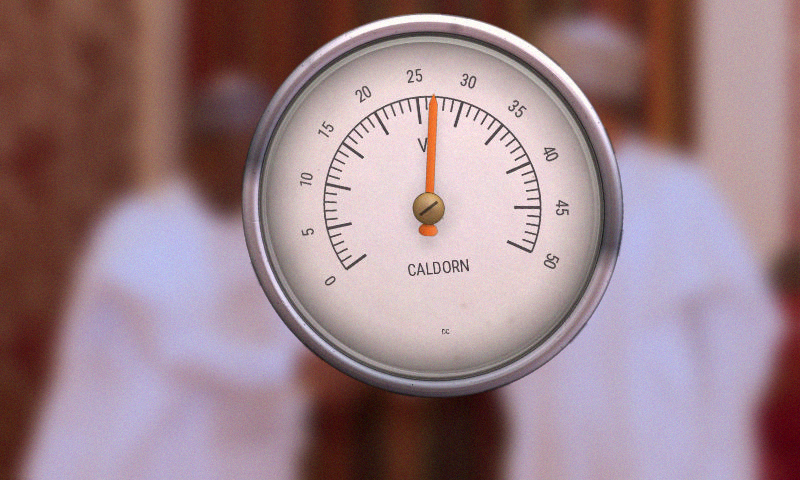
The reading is 27 V
